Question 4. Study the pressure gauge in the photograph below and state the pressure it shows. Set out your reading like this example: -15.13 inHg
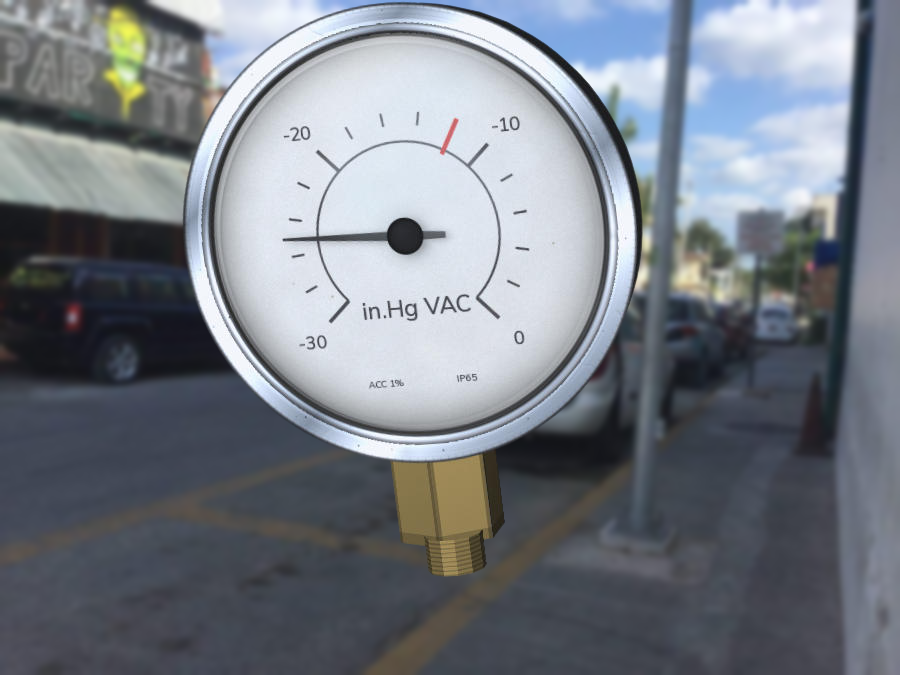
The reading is -25 inHg
